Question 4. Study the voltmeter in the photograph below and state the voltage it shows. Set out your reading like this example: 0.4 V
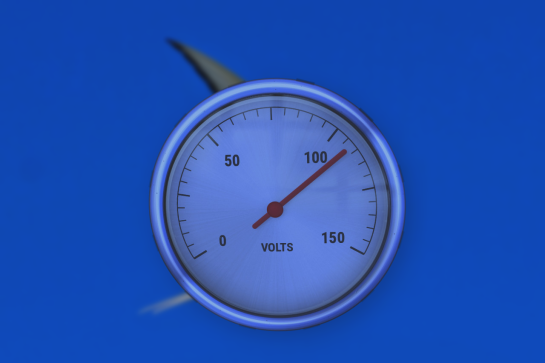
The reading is 107.5 V
